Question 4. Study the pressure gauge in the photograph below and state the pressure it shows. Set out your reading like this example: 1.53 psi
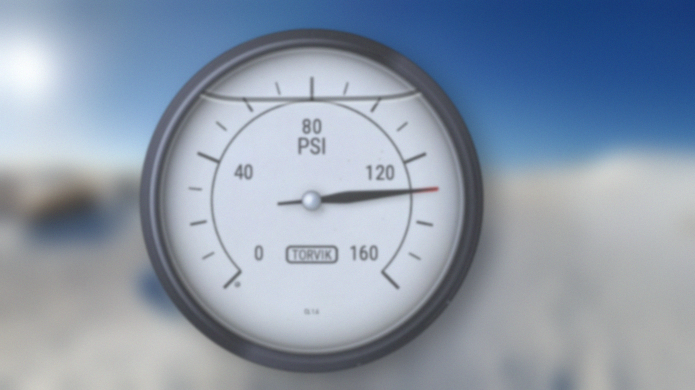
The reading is 130 psi
